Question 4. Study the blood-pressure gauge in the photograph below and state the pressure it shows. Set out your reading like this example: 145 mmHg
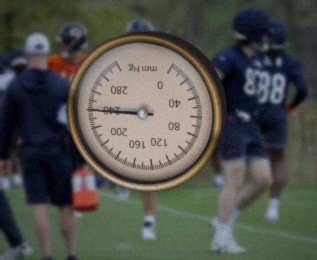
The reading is 240 mmHg
